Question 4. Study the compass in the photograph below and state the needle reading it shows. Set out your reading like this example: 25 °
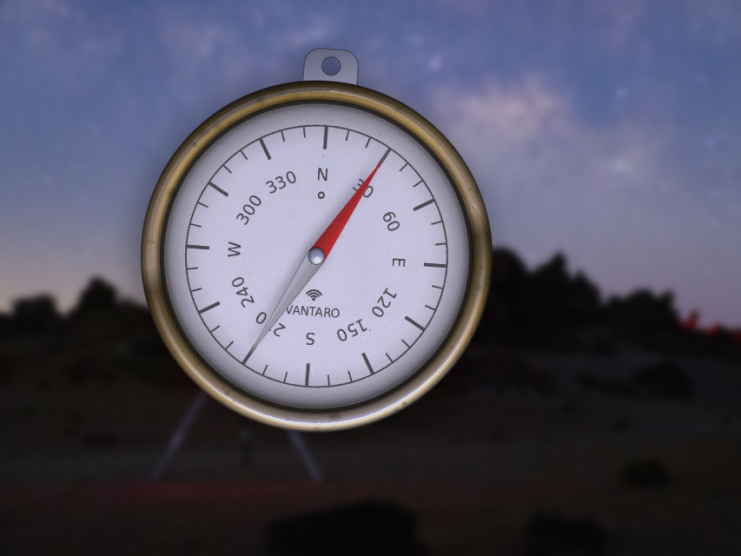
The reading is 30 °
